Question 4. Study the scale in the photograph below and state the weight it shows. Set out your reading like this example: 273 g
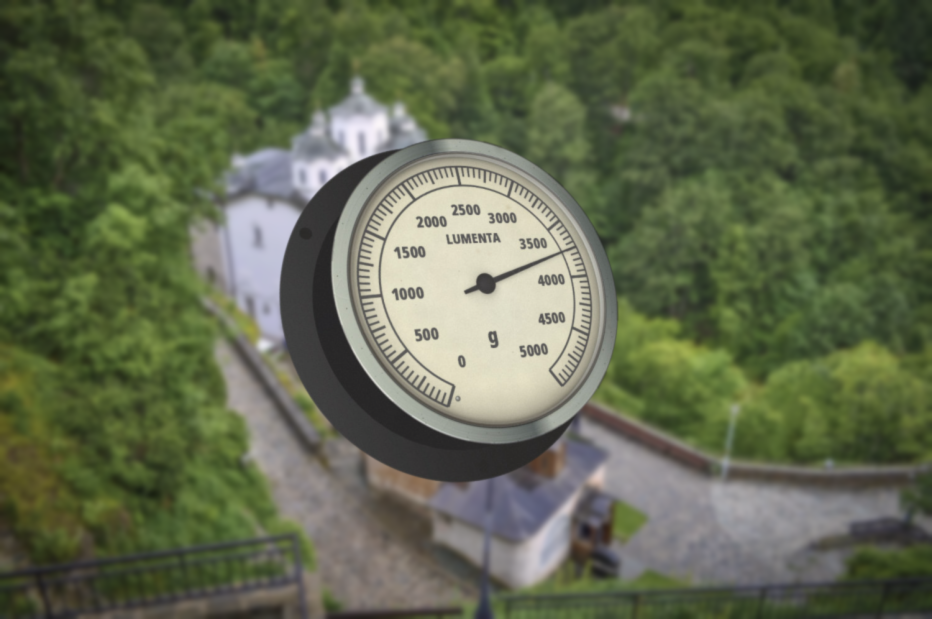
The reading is 3750 g
